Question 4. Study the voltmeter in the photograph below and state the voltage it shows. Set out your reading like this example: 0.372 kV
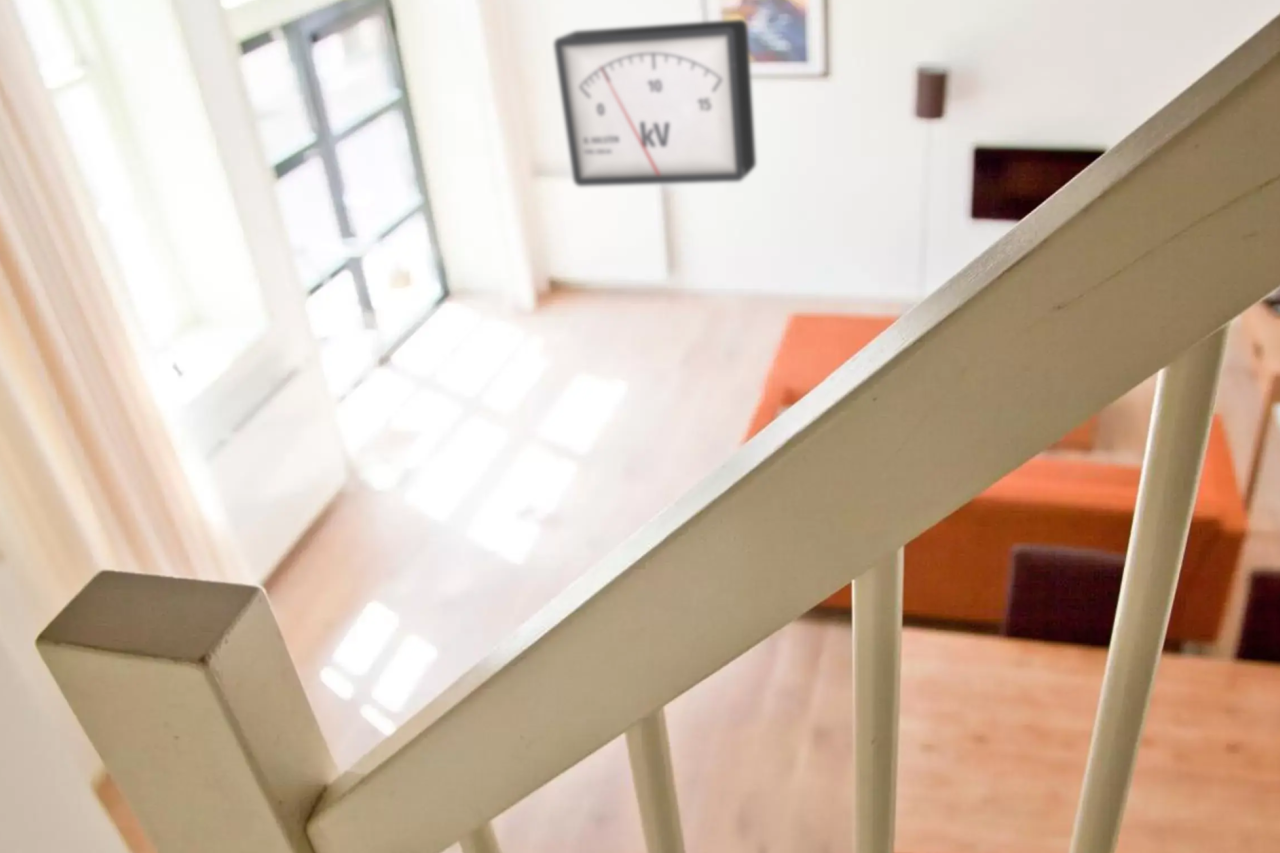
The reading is 5 kV
